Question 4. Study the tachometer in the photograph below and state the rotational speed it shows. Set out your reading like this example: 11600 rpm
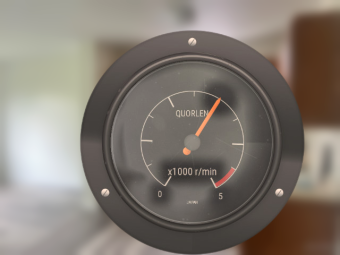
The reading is 3000 rpm
